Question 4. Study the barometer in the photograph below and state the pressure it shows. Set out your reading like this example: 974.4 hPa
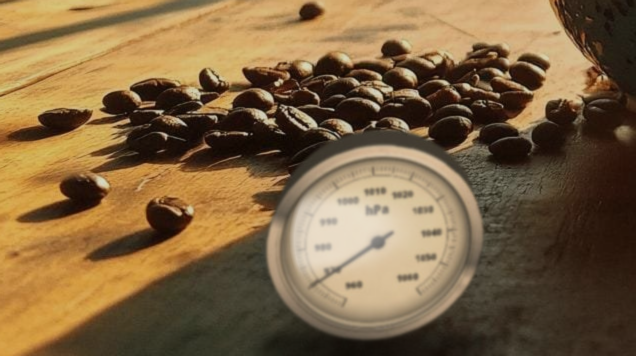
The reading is 970 hPa
